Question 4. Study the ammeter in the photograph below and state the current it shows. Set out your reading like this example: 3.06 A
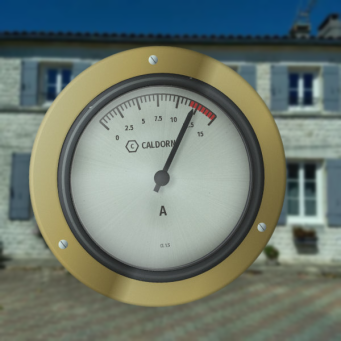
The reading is 12 A
